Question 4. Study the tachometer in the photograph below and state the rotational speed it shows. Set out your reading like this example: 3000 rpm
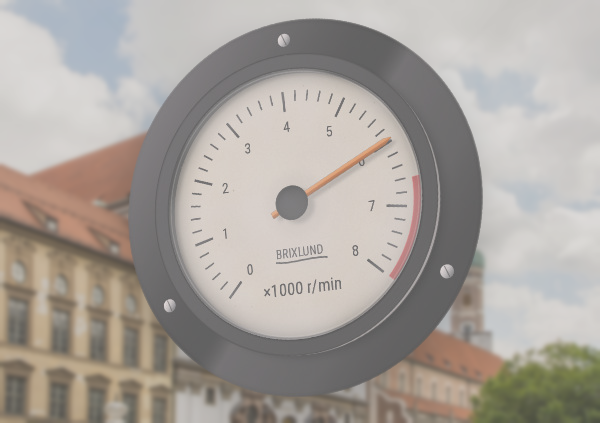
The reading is 6000 rpm
